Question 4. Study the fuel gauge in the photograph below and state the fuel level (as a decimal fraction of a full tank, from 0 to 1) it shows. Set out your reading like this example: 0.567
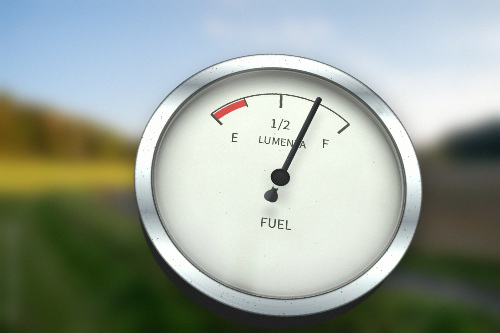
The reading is 0.75
